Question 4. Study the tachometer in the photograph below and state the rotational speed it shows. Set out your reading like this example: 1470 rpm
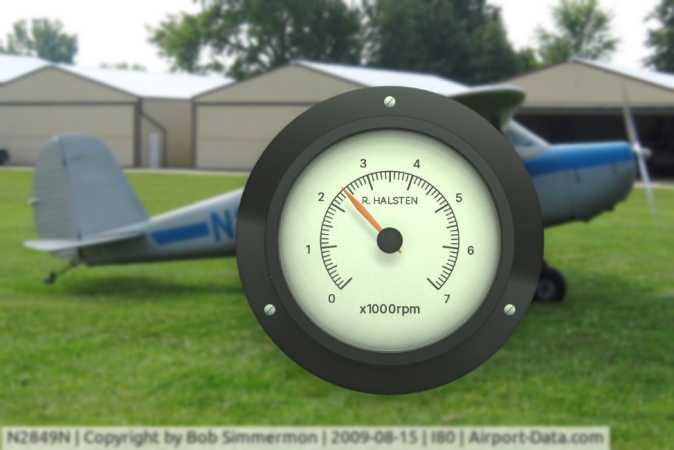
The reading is 2400 rpm
